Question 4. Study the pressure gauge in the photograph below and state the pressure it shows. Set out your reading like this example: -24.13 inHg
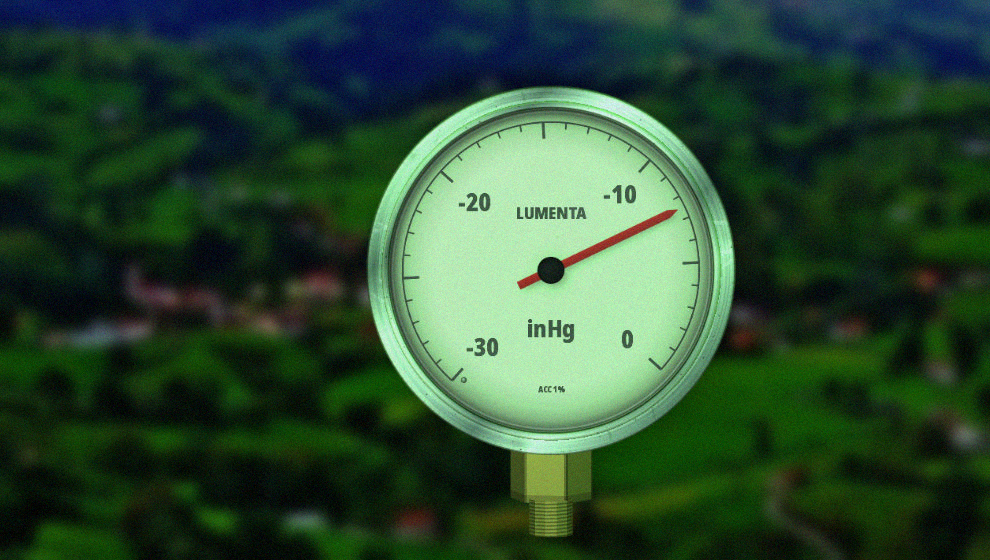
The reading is -7.5 inHg
